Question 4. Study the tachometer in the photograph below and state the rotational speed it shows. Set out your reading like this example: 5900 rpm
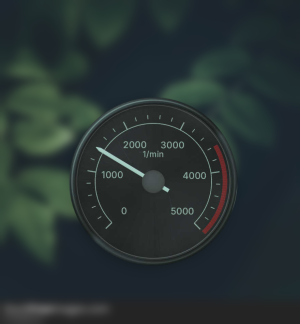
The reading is 1400 rpm
